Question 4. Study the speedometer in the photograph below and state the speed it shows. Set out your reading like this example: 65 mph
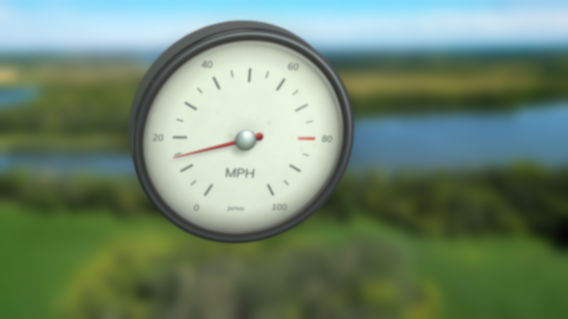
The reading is 15 mph
